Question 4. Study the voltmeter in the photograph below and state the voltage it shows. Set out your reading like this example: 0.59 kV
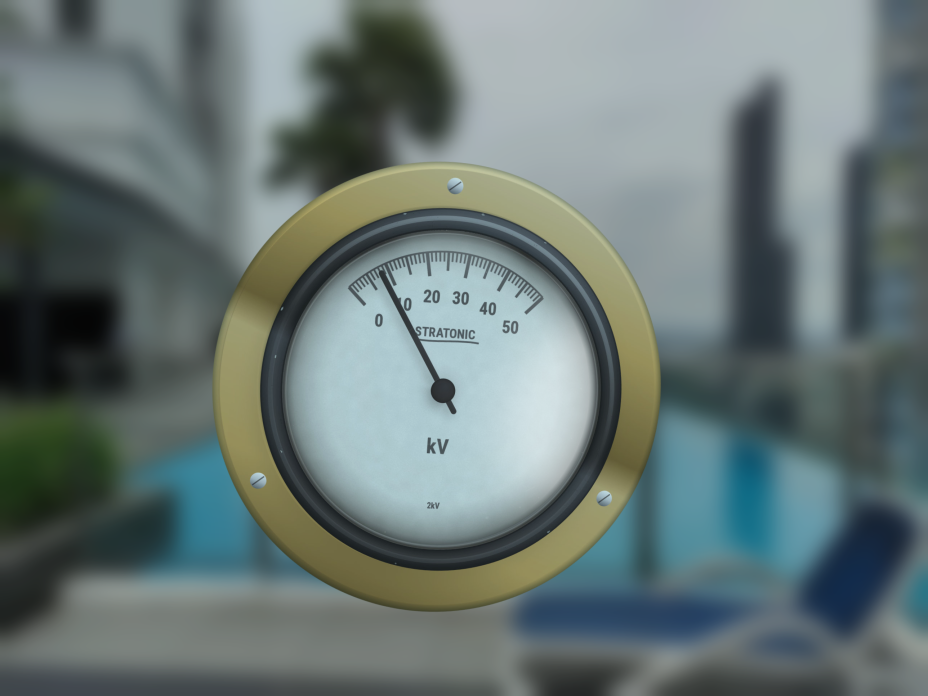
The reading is 8 kV
